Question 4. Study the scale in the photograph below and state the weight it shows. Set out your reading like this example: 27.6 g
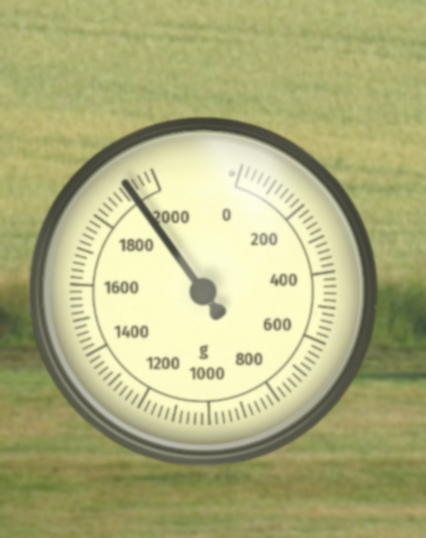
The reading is 1920 g
